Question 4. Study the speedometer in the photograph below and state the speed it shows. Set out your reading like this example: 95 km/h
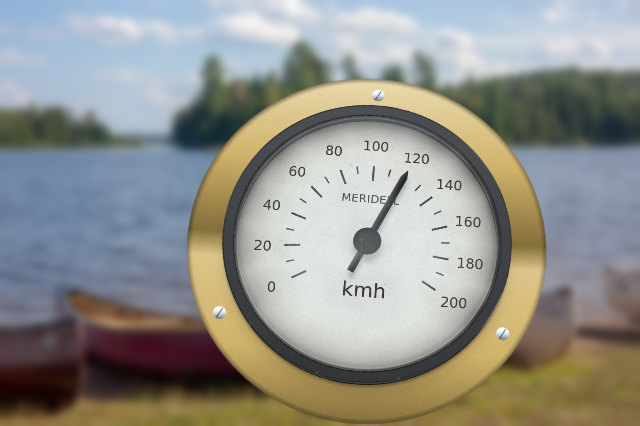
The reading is 120 km/h
